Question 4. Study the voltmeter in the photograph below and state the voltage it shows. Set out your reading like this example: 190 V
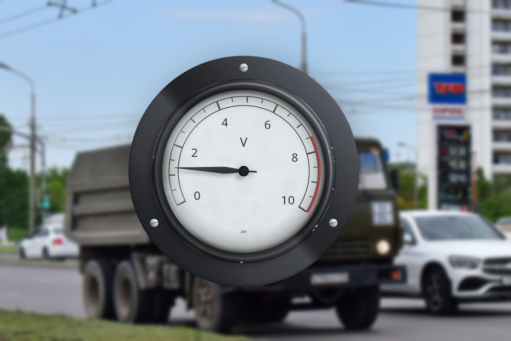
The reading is 1.25 V
